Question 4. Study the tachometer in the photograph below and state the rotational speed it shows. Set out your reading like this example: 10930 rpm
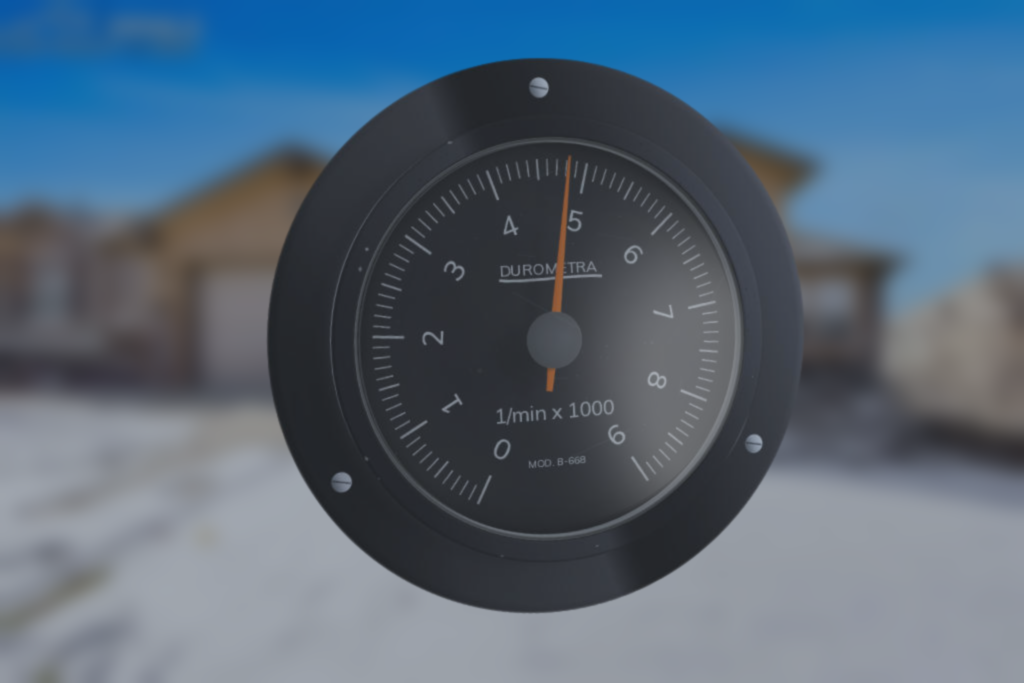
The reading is 4800 rpm
